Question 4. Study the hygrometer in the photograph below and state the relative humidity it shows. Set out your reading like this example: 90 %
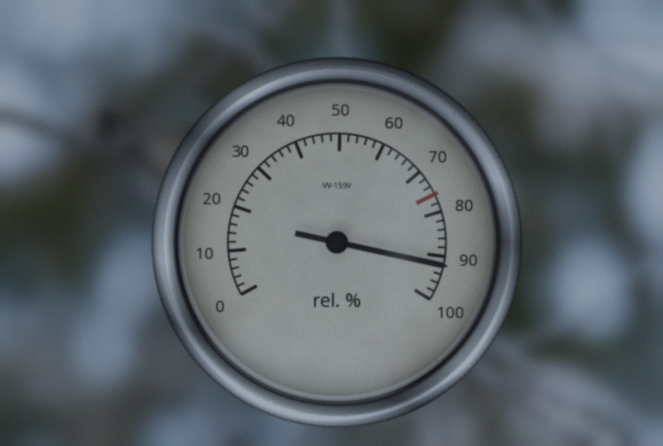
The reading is 92 %
